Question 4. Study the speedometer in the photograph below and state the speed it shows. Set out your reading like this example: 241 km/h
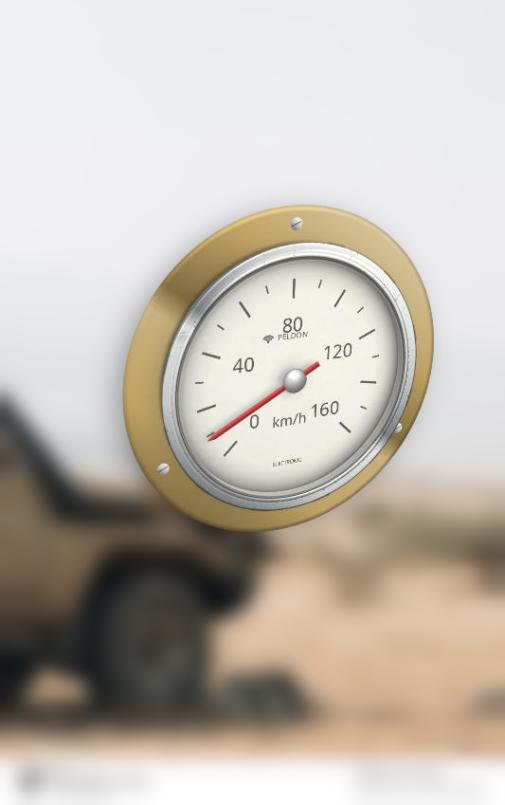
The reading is 10 km/h
